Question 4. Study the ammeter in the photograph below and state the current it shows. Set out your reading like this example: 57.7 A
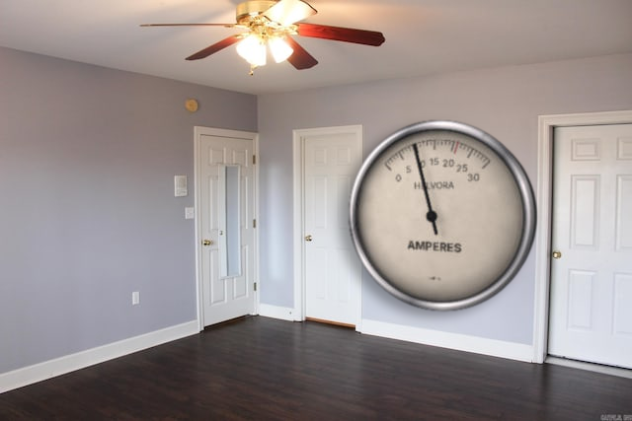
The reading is 10 A
